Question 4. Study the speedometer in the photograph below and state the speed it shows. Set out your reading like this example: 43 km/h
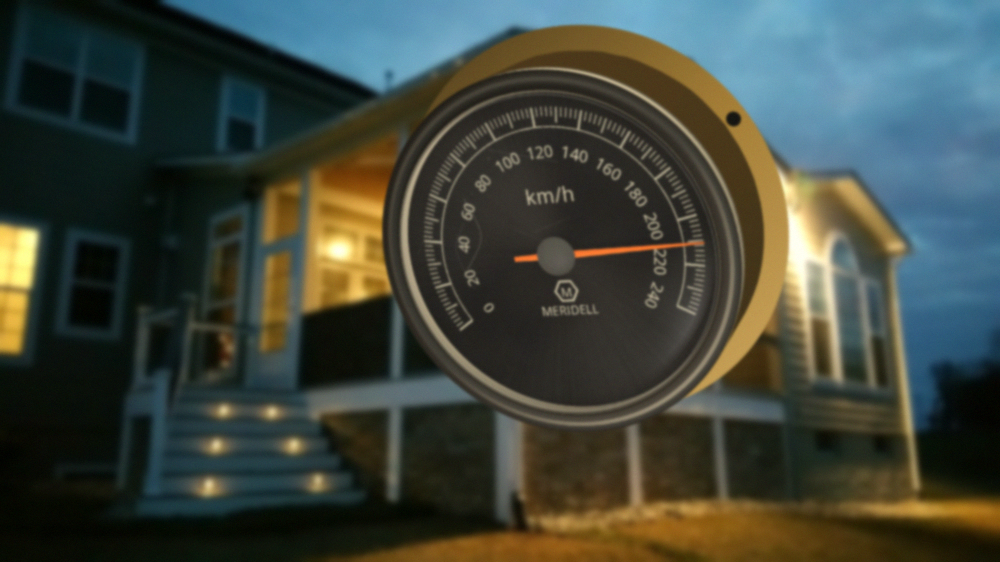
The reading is 210 km/h
